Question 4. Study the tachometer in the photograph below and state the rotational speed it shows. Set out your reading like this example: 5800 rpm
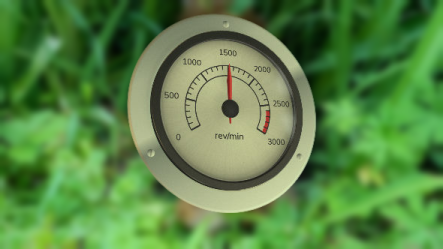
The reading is 1500 rpm
